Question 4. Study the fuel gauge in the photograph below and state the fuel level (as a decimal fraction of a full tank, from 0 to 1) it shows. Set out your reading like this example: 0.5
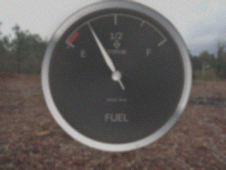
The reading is 0.25
